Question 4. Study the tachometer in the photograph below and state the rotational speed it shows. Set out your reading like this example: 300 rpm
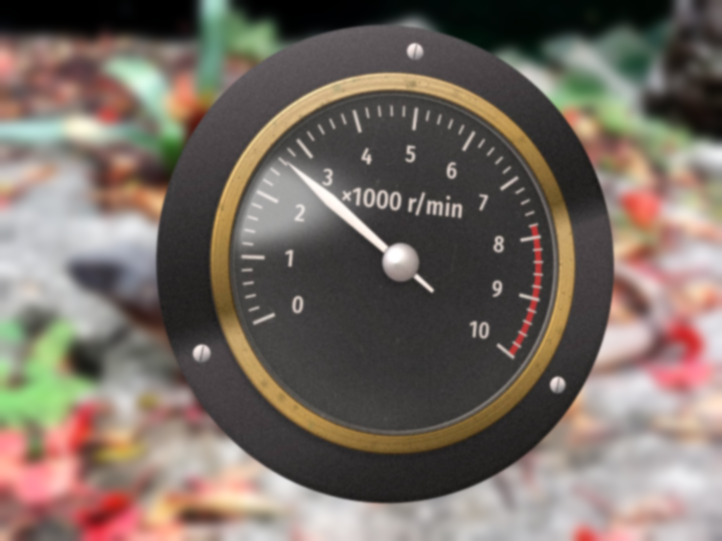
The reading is 2600 rpm
